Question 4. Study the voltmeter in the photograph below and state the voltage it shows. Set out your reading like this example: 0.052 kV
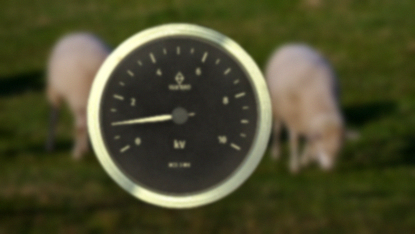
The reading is 1 kV
